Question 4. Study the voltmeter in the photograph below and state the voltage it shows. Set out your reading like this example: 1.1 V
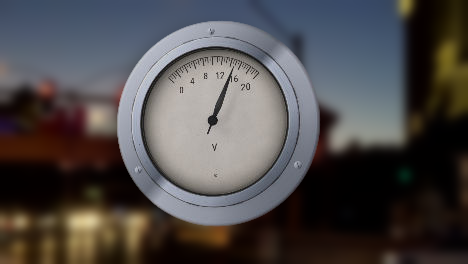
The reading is 15 V
